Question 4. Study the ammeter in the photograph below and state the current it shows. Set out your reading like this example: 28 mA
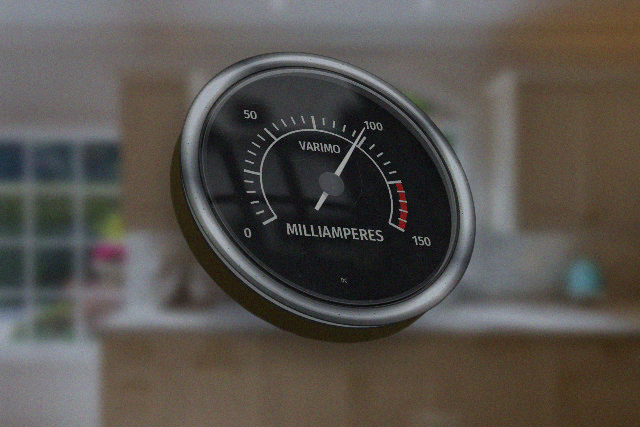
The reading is 97.5 mA
